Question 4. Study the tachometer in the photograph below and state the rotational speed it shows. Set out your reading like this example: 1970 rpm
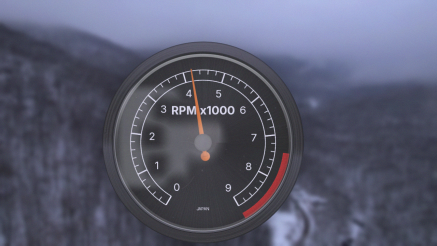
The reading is 4200 rpm
